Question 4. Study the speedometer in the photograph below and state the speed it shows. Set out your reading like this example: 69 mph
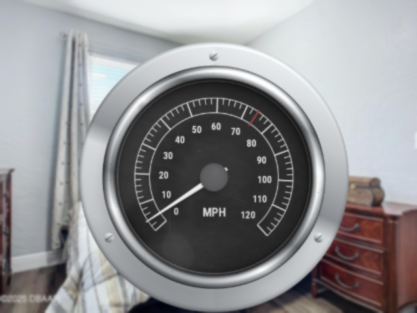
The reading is 4 mph
